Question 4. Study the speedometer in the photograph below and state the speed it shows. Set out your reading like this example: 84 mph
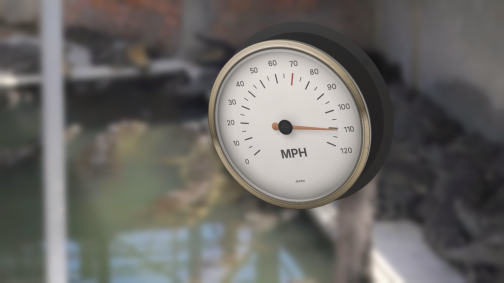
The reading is 110 mph
